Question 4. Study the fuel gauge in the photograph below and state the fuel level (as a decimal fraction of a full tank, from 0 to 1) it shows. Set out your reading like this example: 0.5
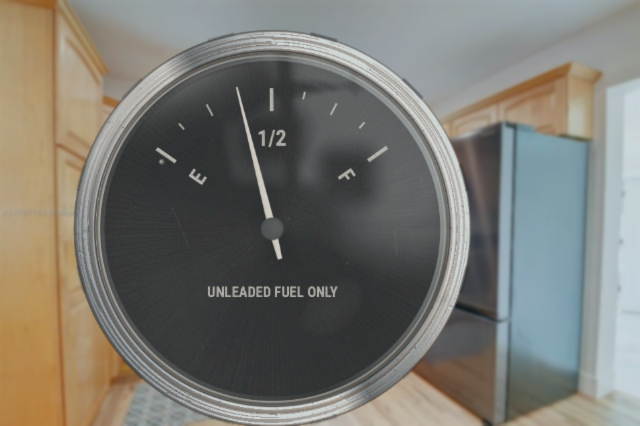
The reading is 0.375
